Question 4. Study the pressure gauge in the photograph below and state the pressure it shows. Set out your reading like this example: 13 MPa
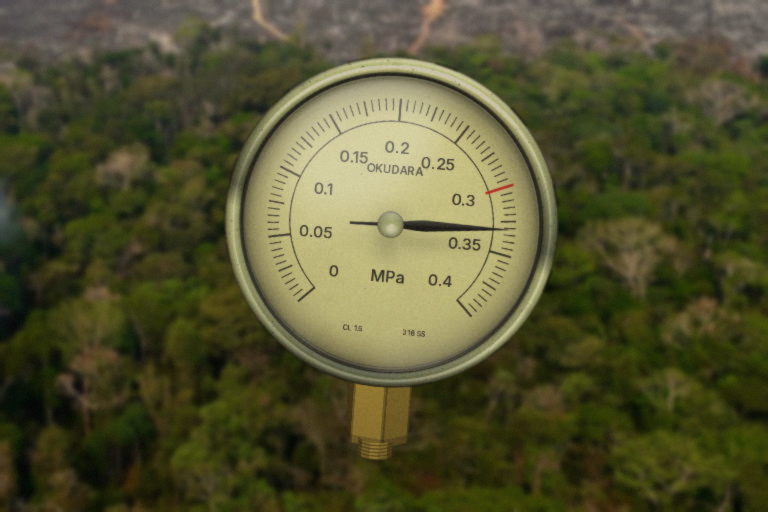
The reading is 0.33 MPa
